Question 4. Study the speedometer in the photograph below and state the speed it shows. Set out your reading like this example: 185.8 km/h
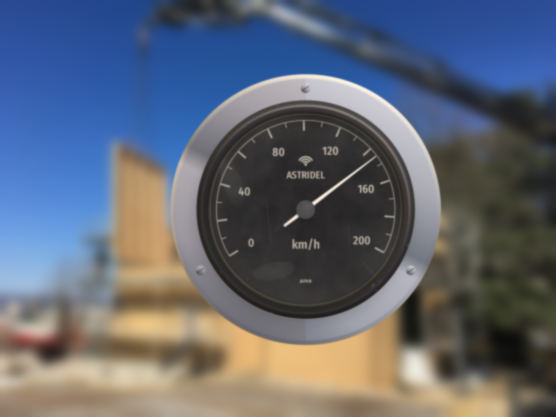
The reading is 145 km/h
